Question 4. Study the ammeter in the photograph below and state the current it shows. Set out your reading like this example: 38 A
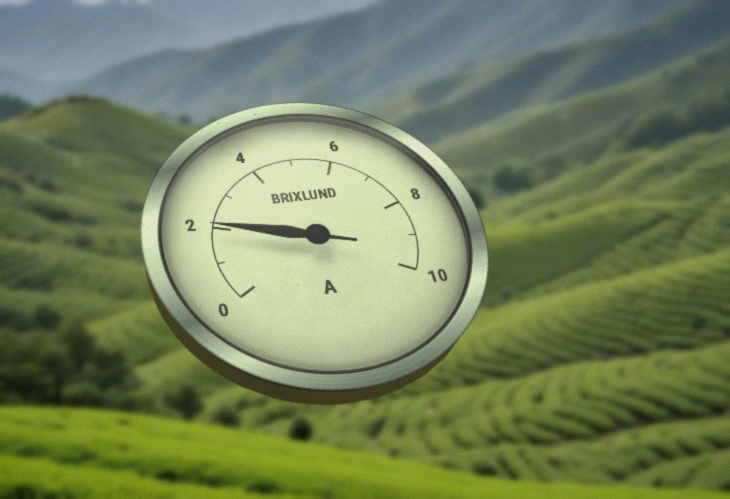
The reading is 2 A
